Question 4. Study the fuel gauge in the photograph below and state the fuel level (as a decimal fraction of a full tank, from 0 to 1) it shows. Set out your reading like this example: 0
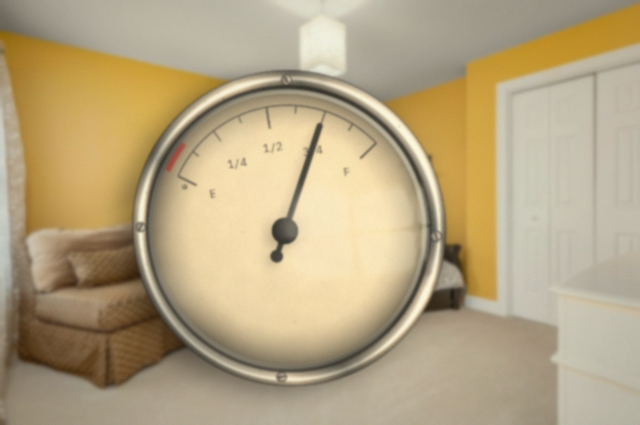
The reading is 0.75
